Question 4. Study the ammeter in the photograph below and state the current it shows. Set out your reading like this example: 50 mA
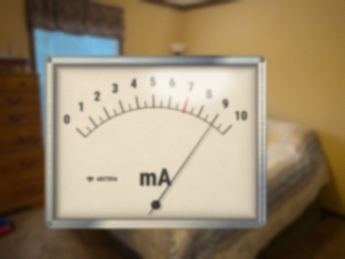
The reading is 9 mA
